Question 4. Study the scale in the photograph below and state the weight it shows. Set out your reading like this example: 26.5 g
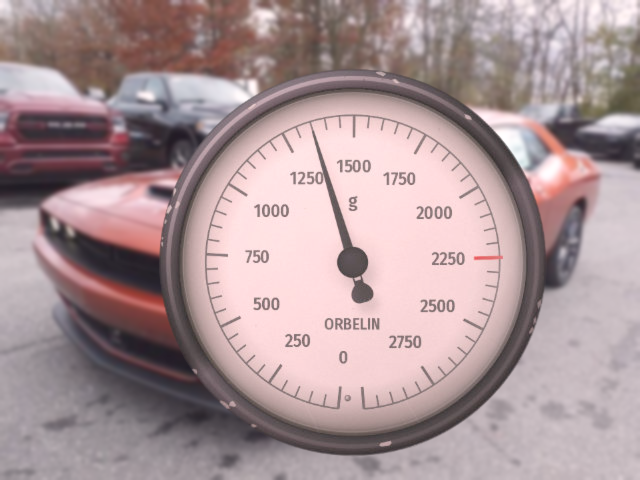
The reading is 1350 g
